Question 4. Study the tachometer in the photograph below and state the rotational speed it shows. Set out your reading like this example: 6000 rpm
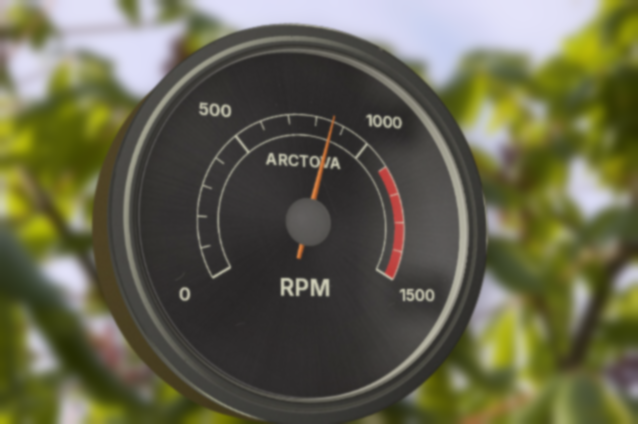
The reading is 850 rpm
